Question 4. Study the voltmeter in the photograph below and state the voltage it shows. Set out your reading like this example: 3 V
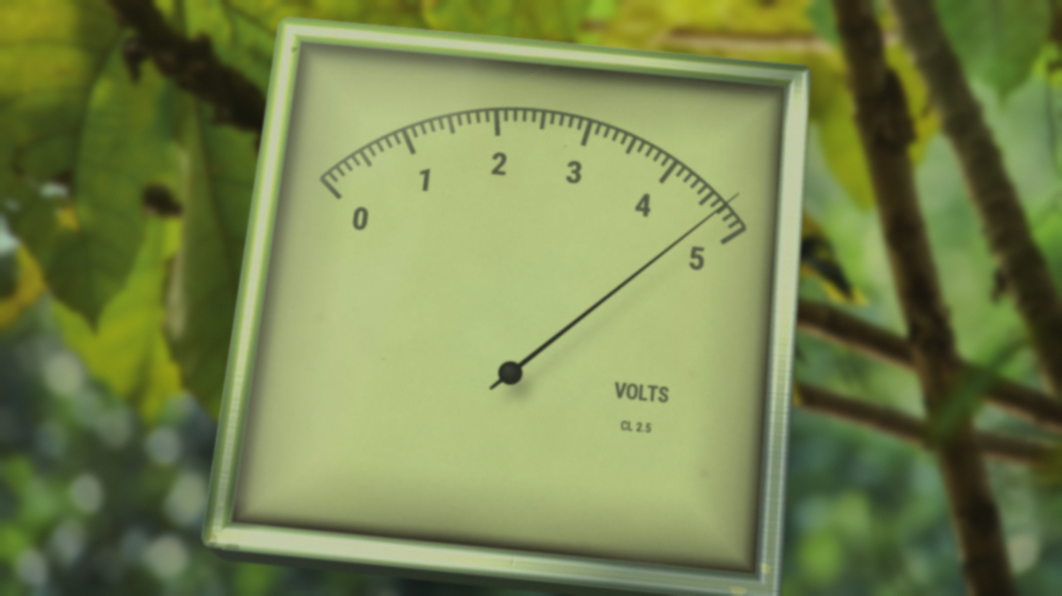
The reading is 4.7 V
